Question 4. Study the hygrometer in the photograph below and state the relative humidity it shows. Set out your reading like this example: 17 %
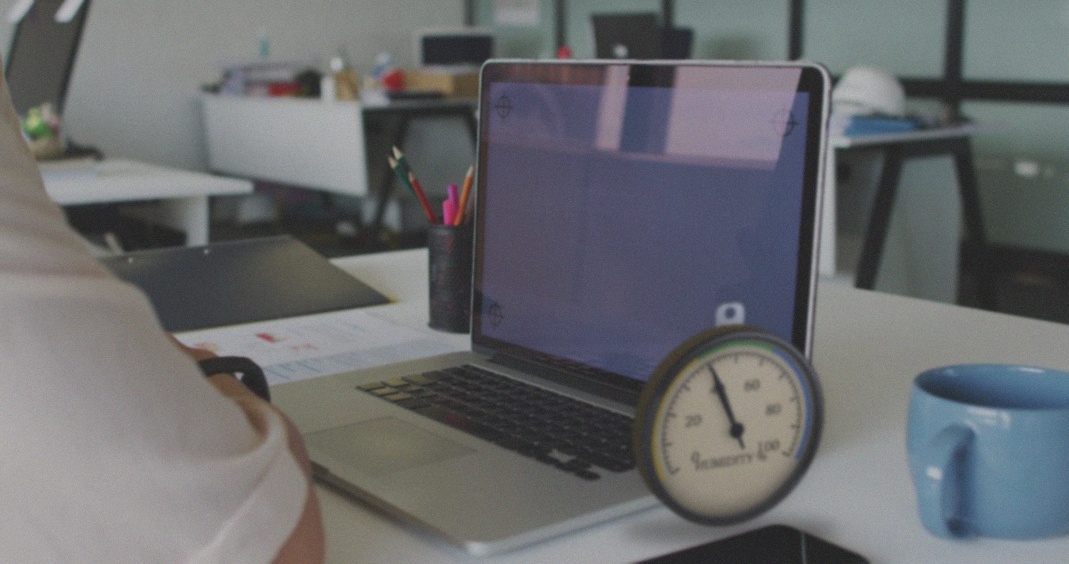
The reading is 40 %
